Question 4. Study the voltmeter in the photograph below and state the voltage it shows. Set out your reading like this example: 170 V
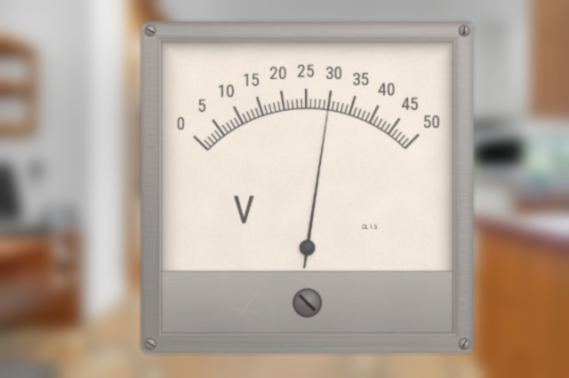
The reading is 30 V
